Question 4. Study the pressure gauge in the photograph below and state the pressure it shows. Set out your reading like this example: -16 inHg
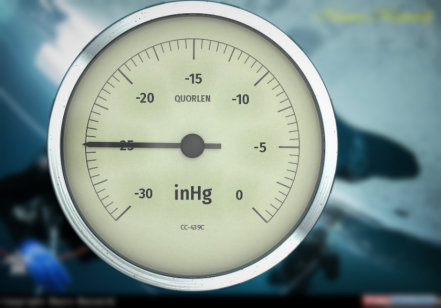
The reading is -25 inHg
